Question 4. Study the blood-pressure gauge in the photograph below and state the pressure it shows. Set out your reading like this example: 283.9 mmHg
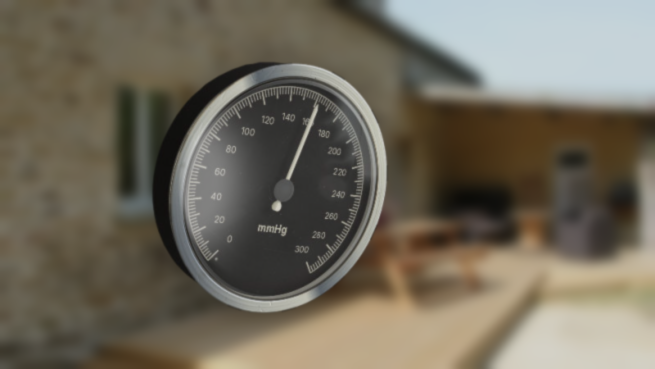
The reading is 160 mmHg
